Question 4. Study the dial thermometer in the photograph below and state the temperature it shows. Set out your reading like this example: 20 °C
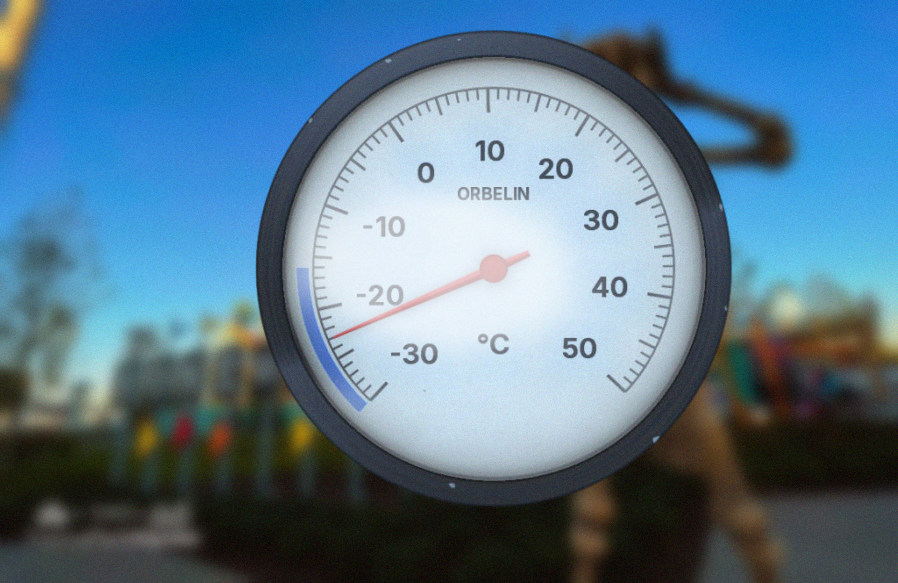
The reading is -23 °C
